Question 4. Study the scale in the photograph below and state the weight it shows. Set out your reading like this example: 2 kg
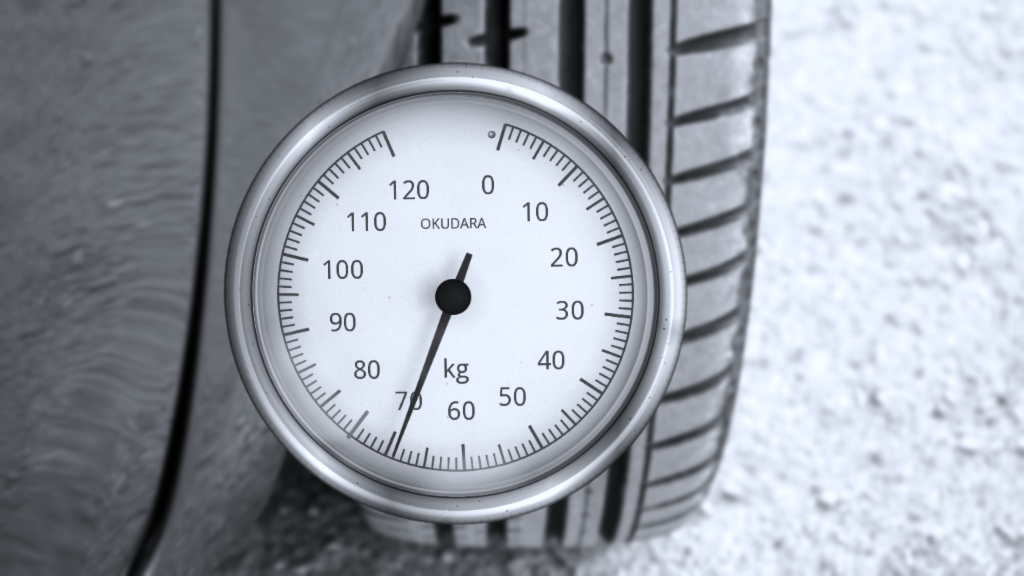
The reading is 69 kg
